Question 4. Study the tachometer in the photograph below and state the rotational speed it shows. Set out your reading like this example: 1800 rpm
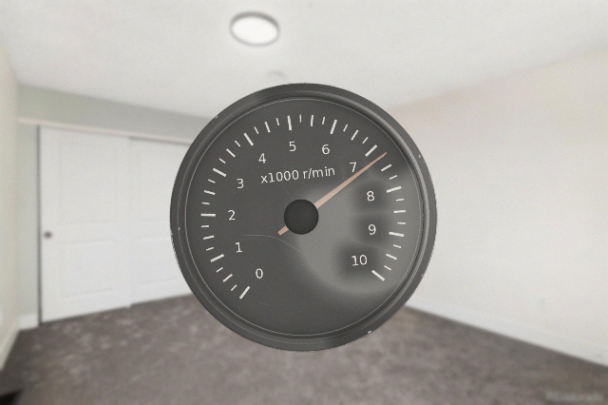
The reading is 7250 rpm
